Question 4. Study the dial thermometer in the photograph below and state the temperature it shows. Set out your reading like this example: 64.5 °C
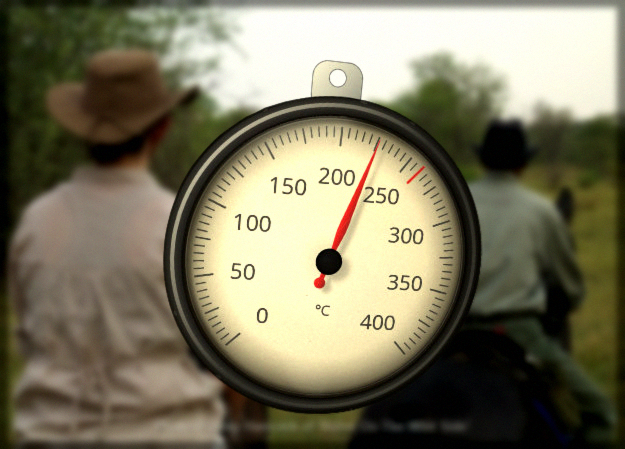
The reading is 225 °C
